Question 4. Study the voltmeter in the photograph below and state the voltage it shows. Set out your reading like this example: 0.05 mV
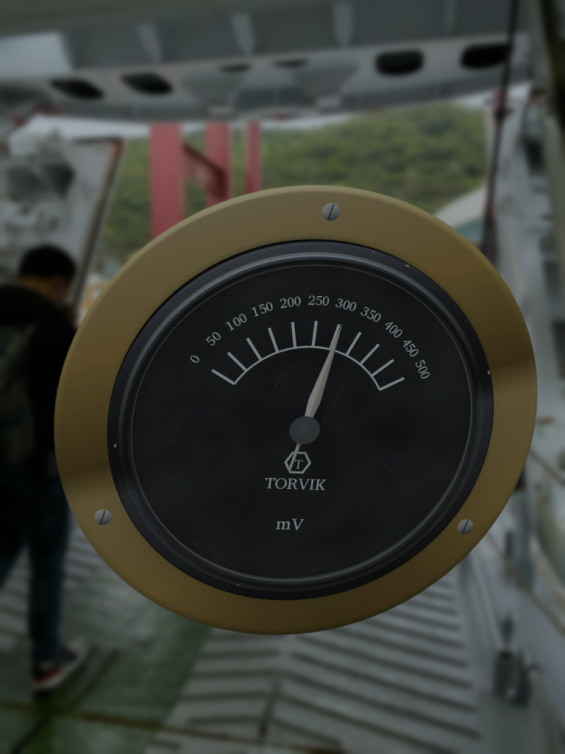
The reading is 300 mV
